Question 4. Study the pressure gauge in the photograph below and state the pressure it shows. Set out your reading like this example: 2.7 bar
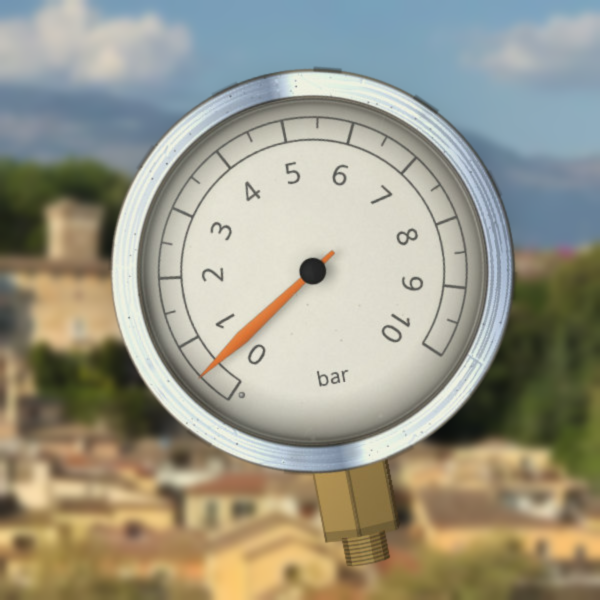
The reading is 0.5 bar
